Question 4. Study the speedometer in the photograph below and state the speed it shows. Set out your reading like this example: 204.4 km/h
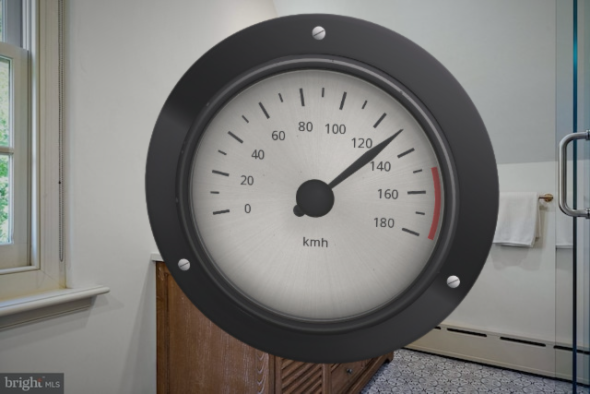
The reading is 130 km/h
